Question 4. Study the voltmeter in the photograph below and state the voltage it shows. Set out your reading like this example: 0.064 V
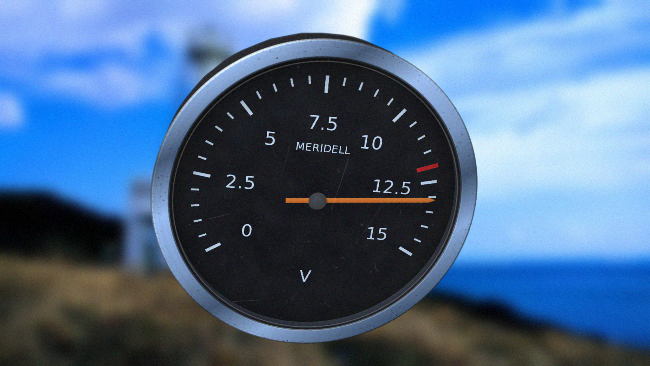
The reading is 13 V
